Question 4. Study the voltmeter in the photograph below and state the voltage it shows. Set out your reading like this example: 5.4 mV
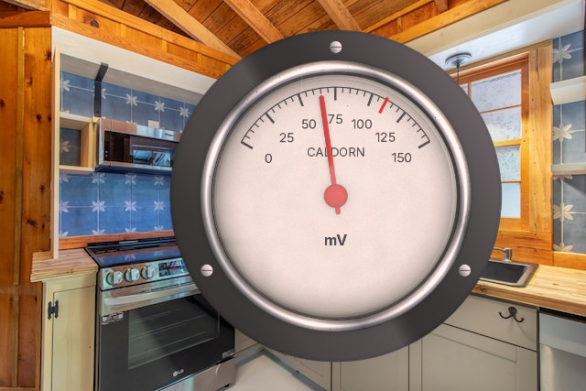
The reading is 65 mV
